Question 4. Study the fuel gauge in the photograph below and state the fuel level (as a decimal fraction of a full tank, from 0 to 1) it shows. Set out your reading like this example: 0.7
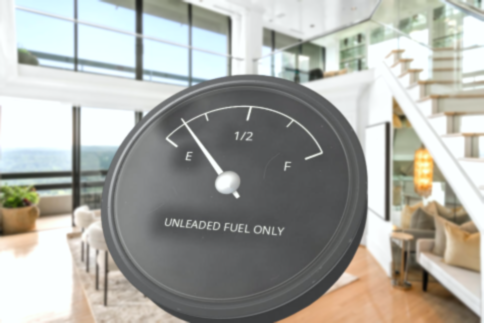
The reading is 0.125
